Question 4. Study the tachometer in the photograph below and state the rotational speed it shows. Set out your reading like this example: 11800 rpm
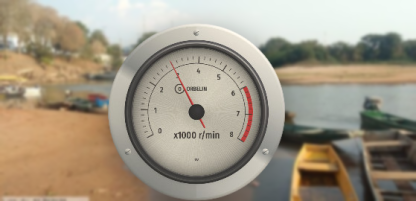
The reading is 3000 rpm
